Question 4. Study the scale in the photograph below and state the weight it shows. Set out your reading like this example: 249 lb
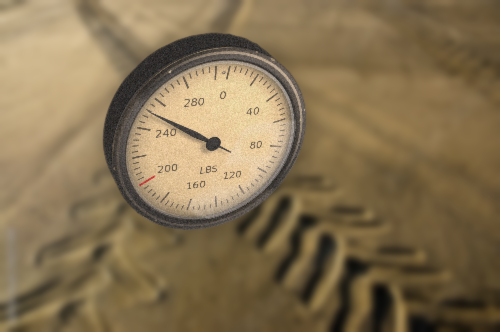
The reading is 252 lb
